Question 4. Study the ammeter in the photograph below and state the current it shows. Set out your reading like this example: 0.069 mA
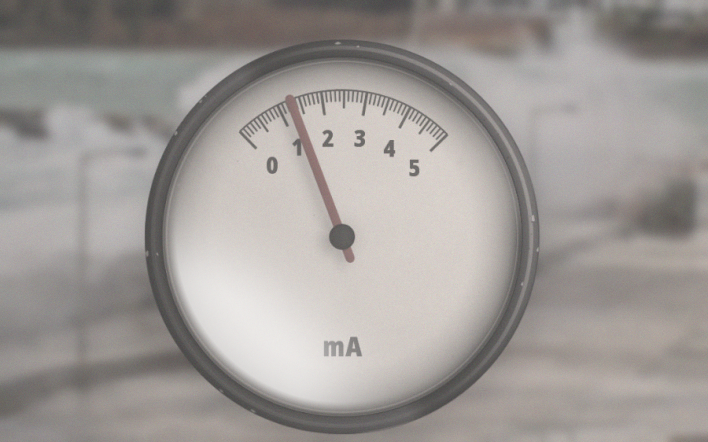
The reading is 1.3 mA
